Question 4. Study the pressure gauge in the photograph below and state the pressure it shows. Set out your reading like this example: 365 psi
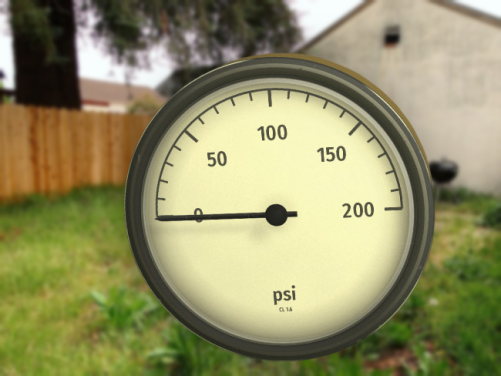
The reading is 0 psi
